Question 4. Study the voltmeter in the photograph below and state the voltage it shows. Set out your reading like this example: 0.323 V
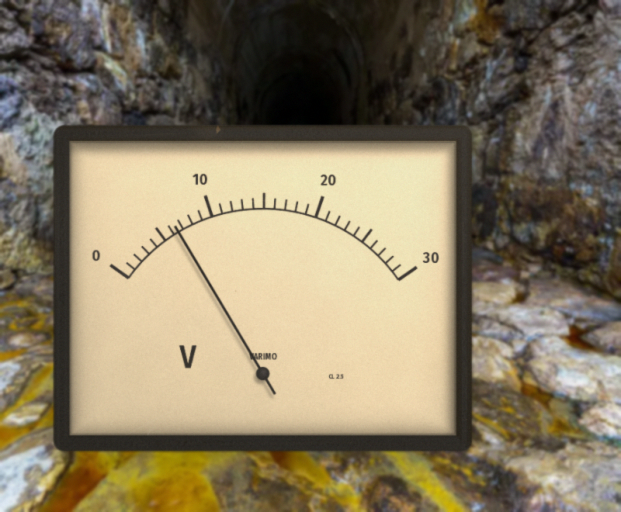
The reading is 6.5 V
